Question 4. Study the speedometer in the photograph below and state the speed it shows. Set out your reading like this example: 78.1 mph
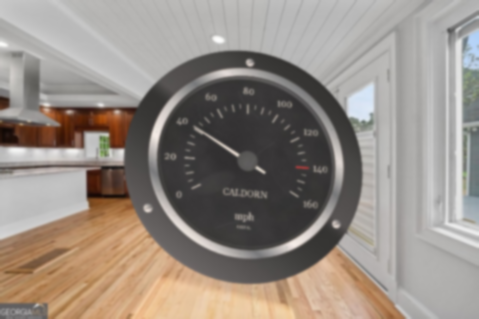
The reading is 40 mph
